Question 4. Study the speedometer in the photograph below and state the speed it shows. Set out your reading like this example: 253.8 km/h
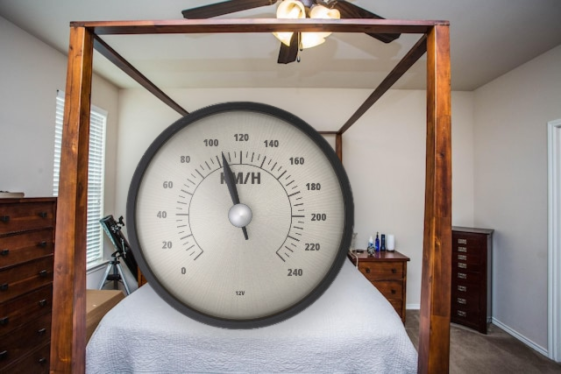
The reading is 105 km/h
